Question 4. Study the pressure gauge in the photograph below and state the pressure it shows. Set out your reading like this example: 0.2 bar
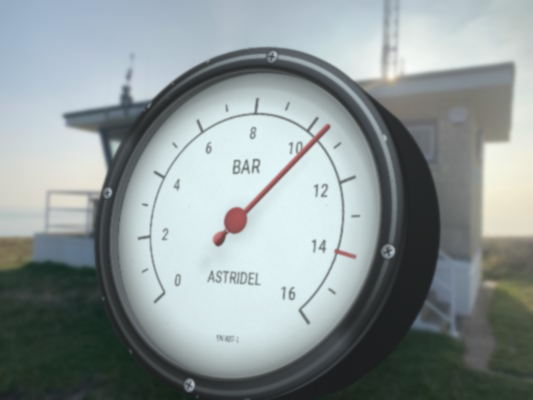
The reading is 10.5 bar
